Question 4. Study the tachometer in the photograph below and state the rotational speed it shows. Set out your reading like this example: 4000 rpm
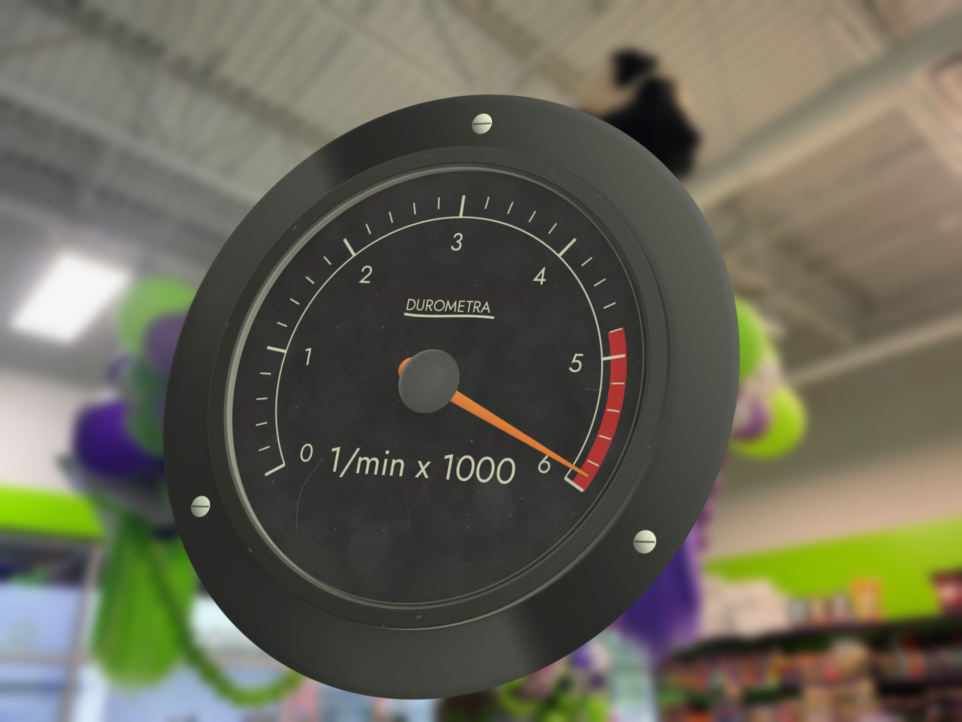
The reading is 5900 rpm
